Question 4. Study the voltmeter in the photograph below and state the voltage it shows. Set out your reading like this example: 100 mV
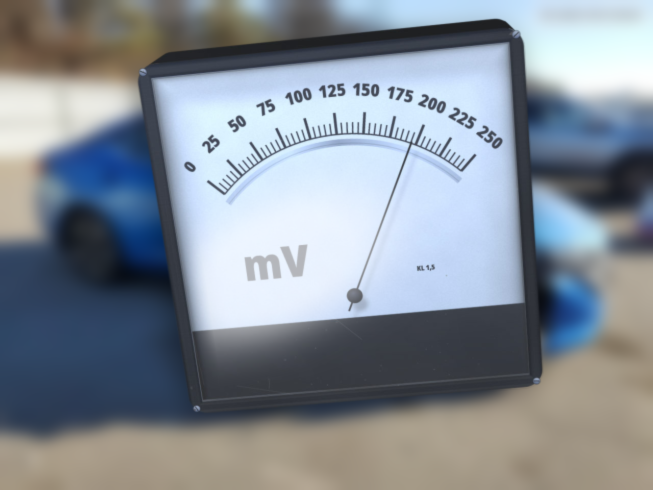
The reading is 195 mV
